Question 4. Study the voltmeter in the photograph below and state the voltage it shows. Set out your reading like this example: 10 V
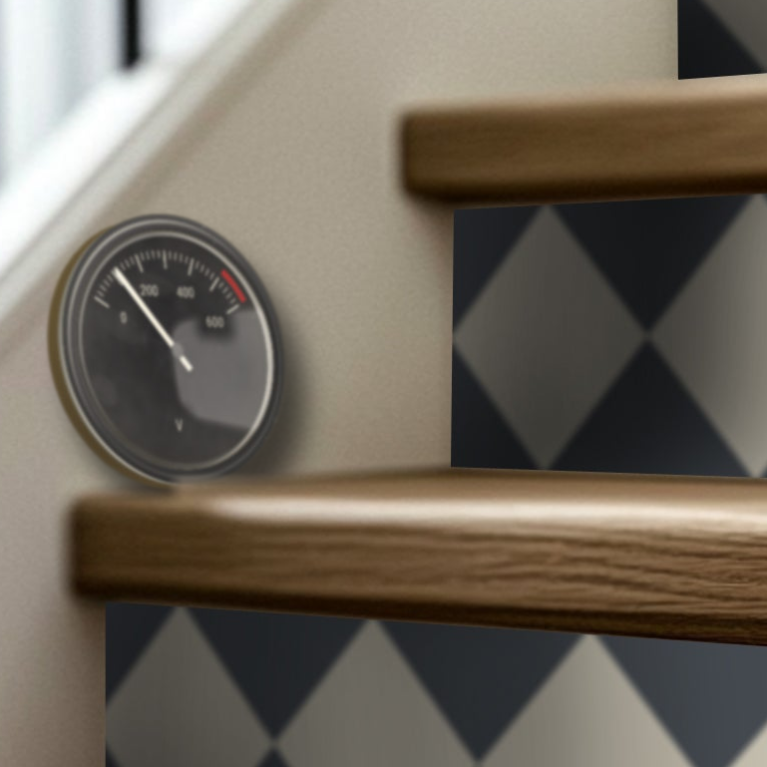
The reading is 100 V
